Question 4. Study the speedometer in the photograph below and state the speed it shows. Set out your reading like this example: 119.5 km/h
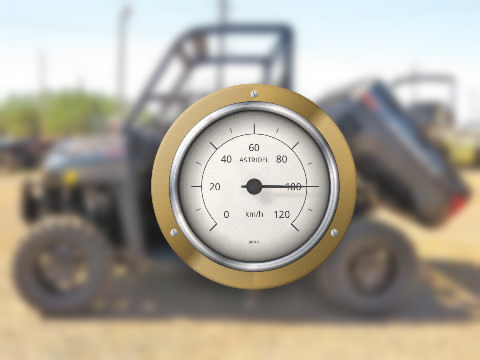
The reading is 100 km/h
